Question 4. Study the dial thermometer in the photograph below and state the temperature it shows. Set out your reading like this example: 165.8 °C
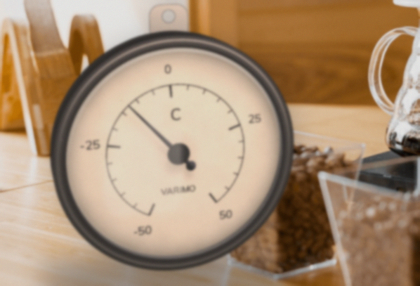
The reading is -12.5 °C
